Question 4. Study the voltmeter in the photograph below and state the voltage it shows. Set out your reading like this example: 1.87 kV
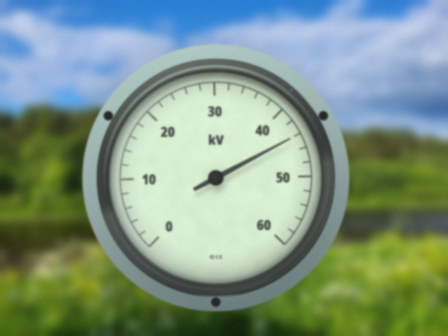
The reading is 44 kV
